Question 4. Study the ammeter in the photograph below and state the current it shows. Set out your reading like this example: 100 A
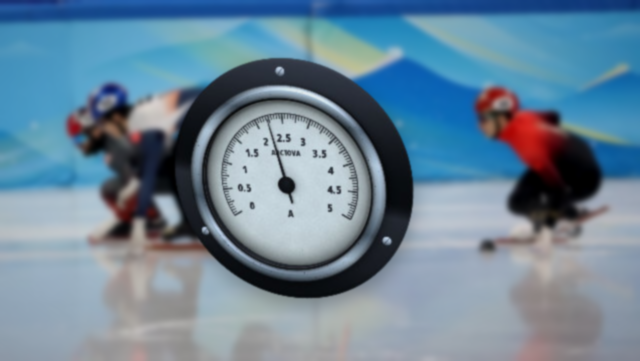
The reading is 2.25 A
